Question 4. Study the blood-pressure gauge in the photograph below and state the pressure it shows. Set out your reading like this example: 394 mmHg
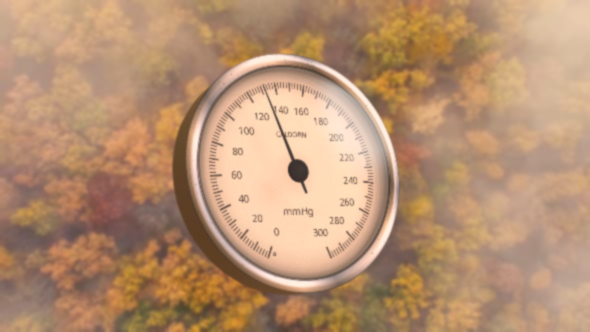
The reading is 130 mmHg
